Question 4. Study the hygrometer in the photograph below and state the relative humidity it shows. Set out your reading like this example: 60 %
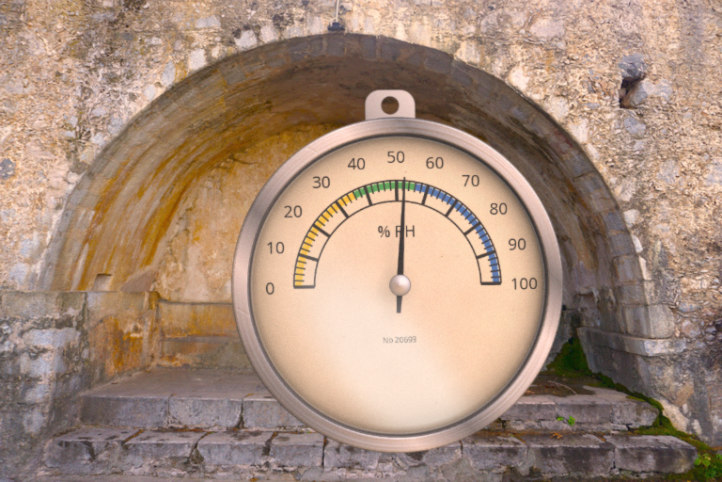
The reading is 52 %
